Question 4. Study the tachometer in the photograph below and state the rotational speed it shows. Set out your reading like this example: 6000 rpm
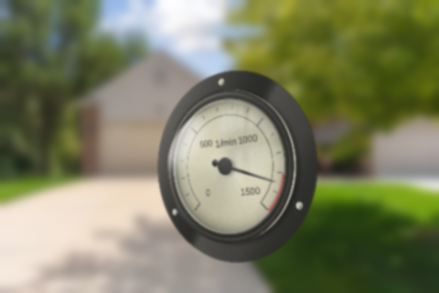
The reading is 1350 rpm
